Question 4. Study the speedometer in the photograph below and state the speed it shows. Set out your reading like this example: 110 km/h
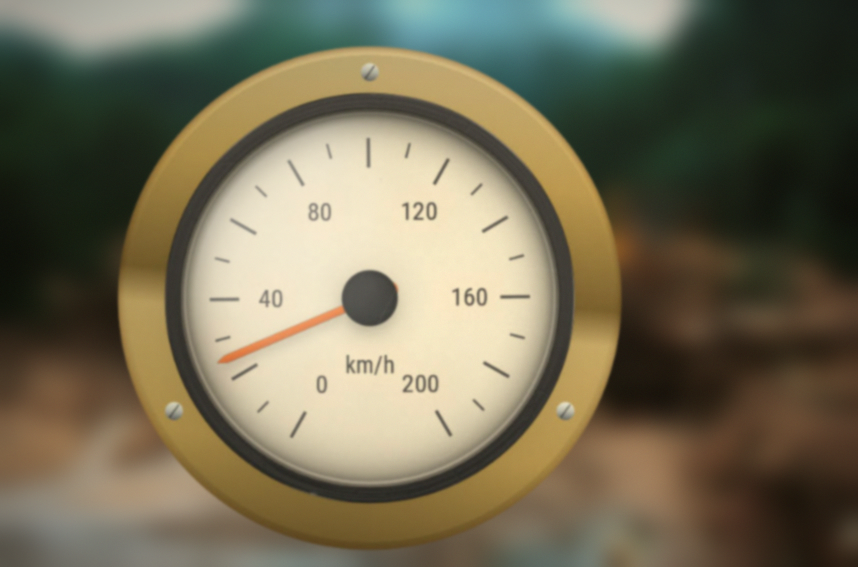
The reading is 25 km/h
